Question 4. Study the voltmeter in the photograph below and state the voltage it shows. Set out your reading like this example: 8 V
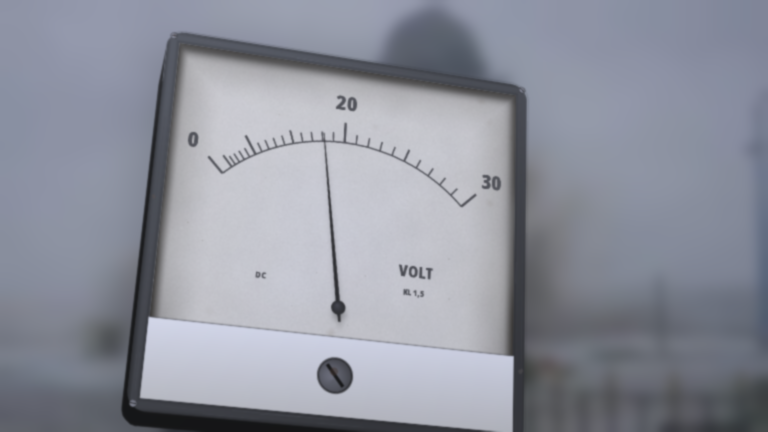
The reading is 18 V
